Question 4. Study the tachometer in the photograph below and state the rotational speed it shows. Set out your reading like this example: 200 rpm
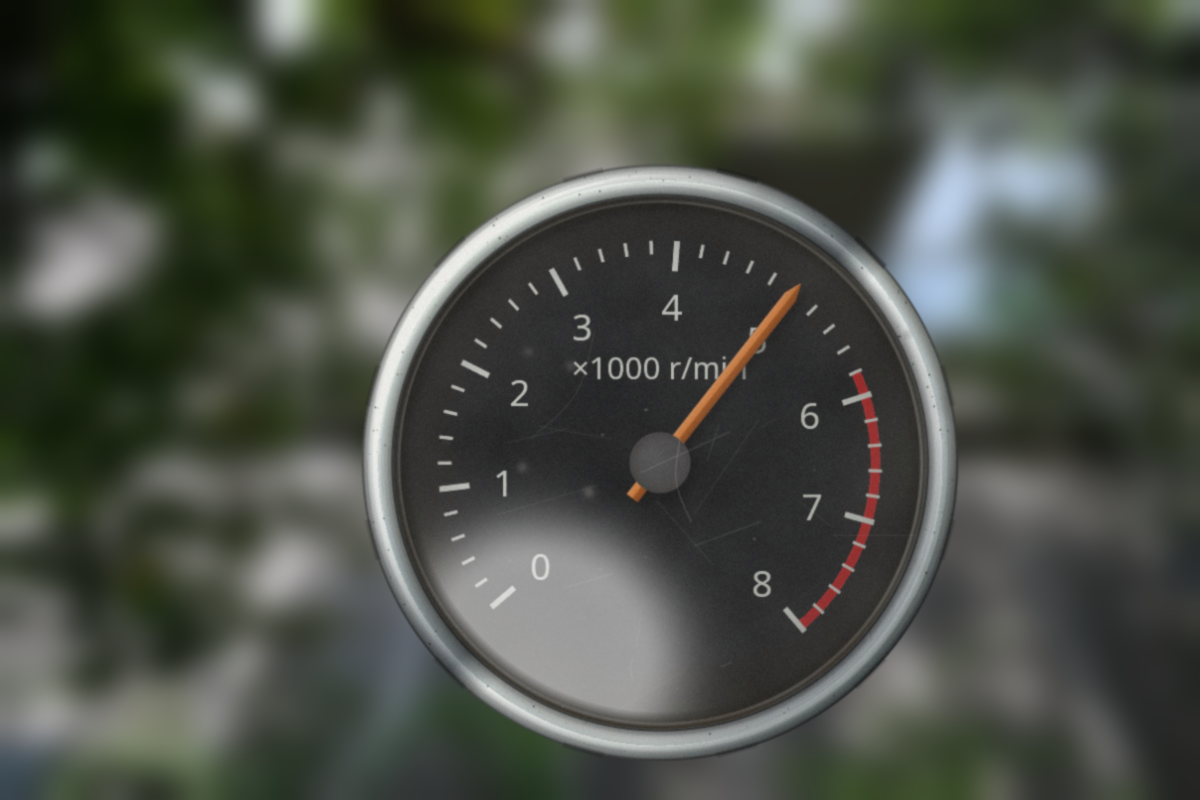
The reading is 5000 rpm
